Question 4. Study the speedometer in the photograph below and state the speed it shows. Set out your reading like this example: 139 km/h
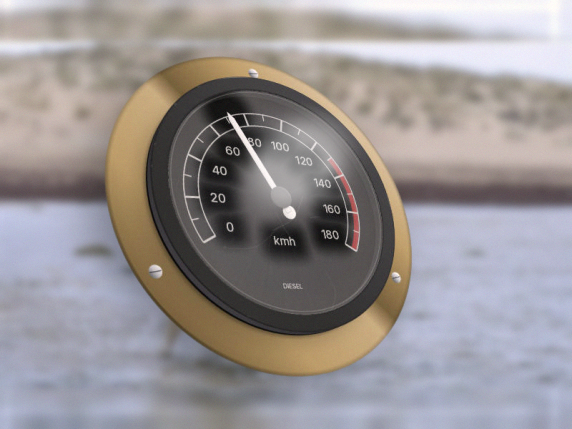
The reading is 70 km/h
